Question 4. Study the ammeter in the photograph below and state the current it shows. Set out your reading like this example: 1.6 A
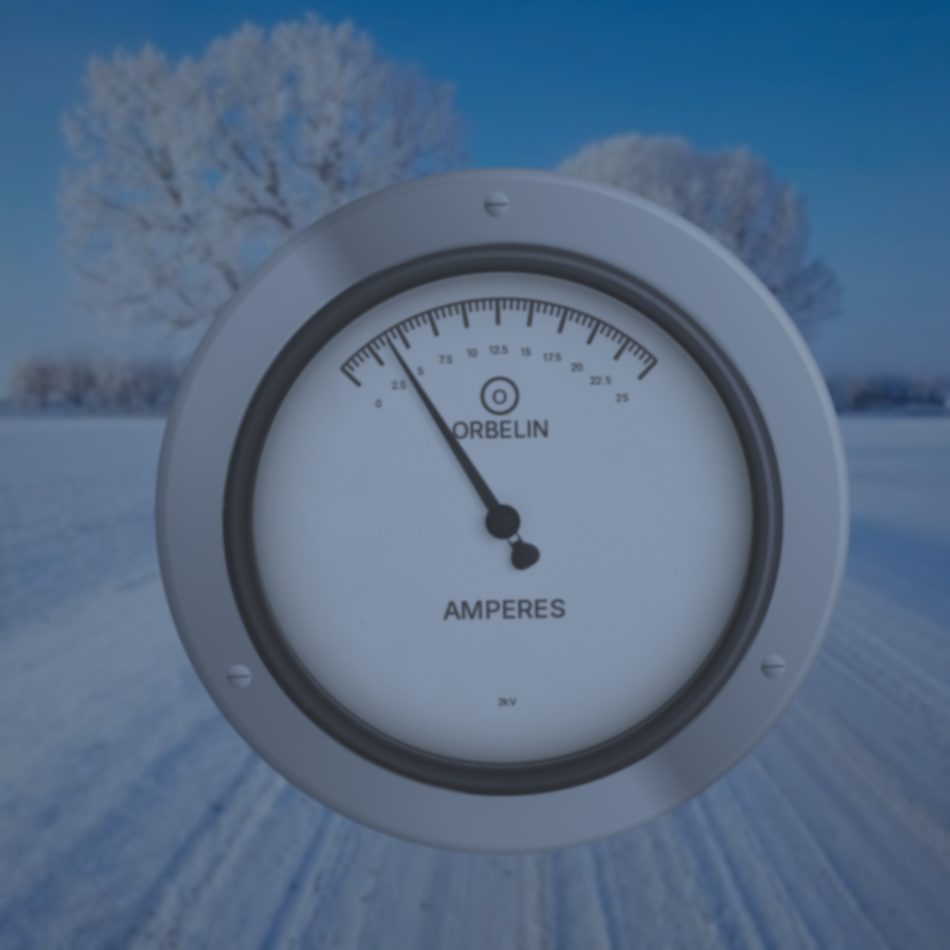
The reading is 4 A
